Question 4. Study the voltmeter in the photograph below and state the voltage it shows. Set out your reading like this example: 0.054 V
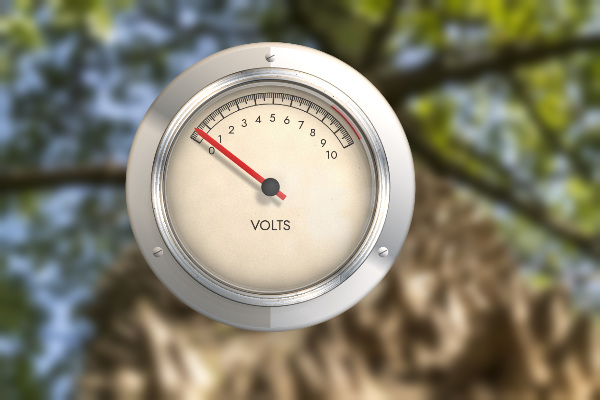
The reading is 0.5 V
